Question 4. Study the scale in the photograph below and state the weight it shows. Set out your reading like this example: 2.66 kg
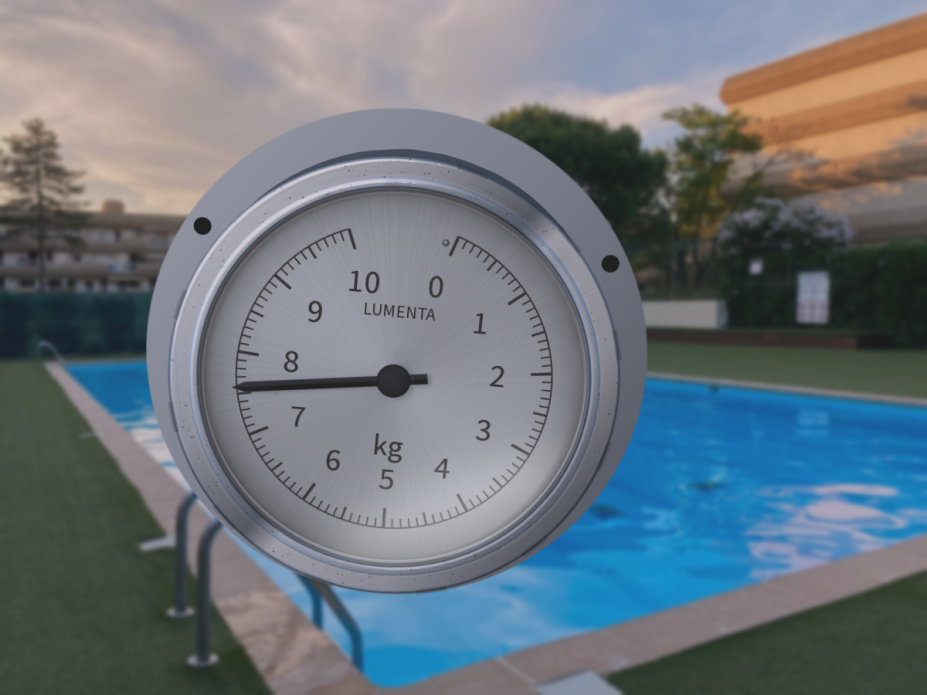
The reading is 7.6 kg
